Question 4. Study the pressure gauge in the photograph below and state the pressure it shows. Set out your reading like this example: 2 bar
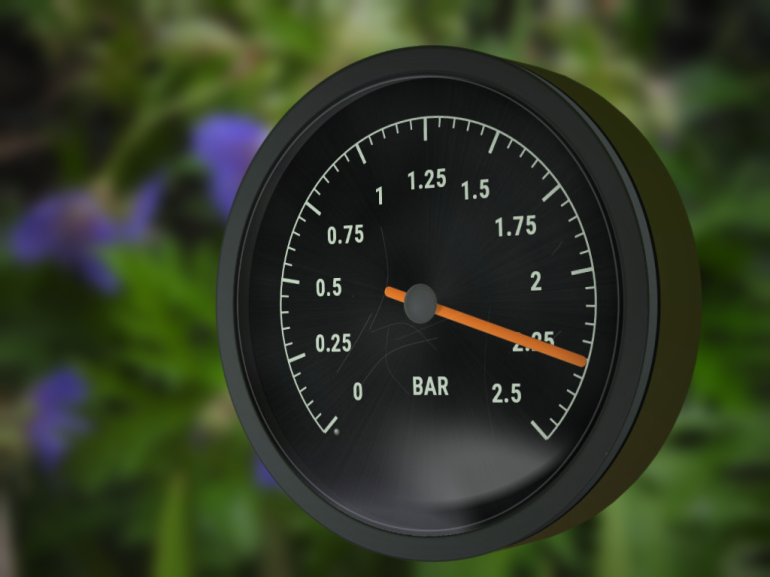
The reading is 2.25 bar
